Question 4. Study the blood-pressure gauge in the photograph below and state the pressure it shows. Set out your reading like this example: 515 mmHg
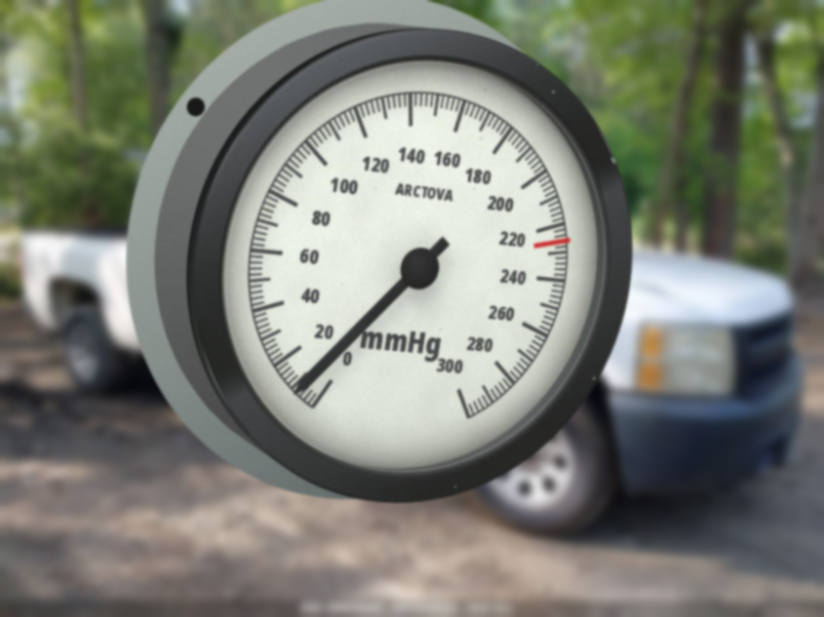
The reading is 10 mmHg
